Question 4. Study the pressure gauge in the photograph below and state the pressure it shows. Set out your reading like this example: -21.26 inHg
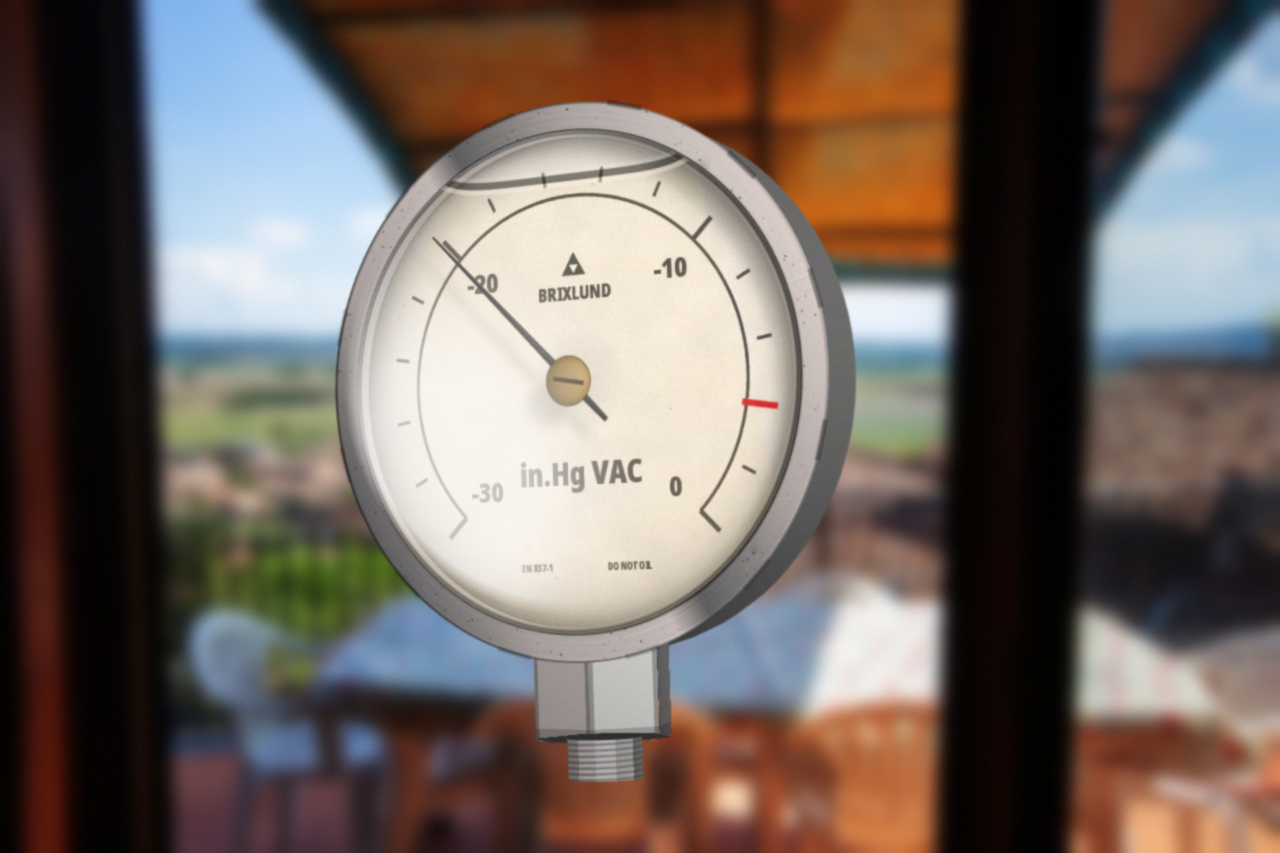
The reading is -20 inHg
